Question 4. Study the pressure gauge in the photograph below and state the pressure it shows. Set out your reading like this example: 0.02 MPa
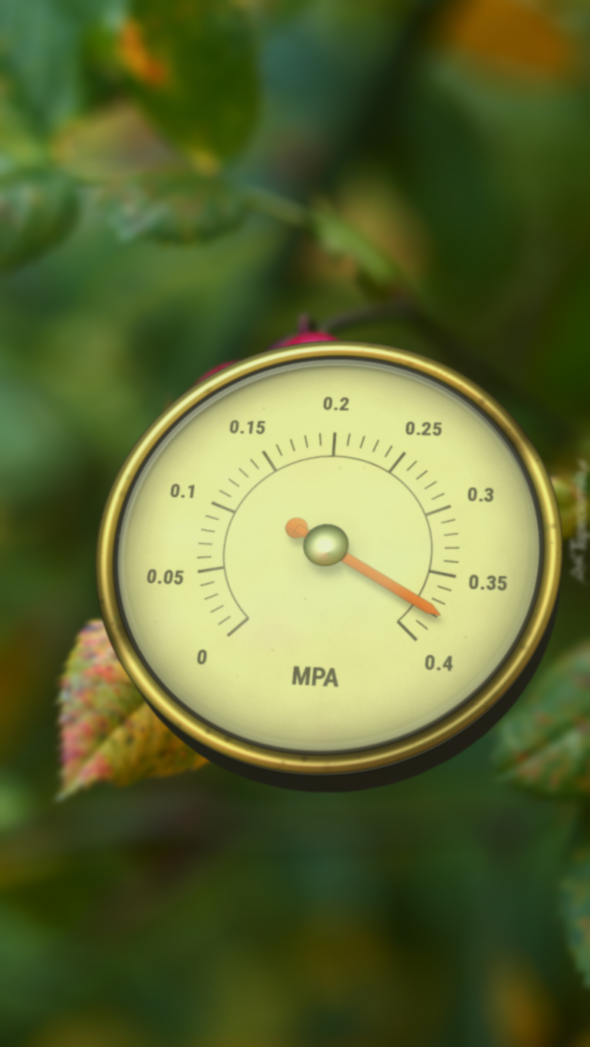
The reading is 0.38 MPa
